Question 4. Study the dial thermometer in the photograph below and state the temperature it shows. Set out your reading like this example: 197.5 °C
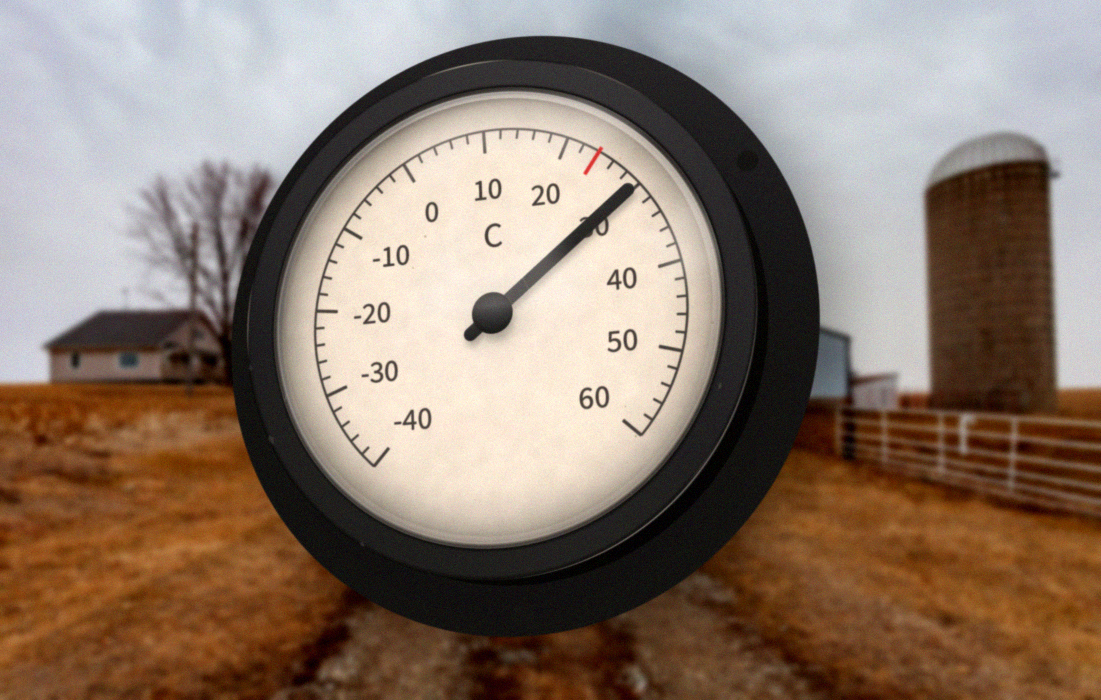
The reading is 30 °C
